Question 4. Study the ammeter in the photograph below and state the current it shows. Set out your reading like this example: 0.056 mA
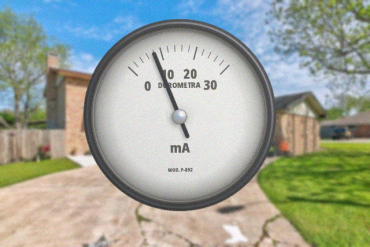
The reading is 8 mA
